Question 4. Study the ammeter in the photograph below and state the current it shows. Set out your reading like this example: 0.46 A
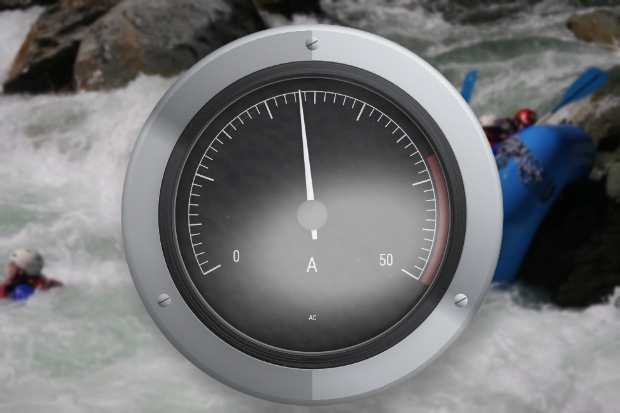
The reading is 23.5 A
